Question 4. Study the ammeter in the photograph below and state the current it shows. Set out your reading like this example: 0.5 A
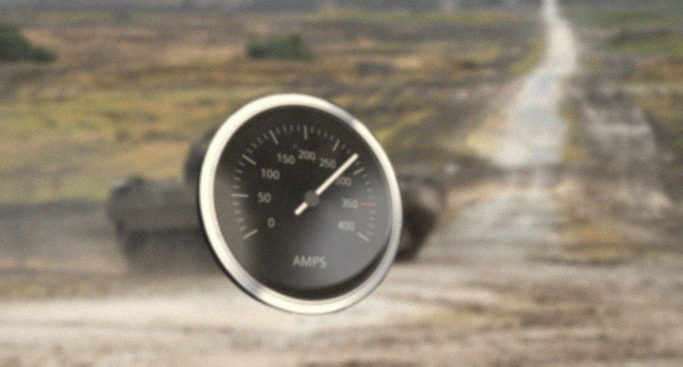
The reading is 280 A
